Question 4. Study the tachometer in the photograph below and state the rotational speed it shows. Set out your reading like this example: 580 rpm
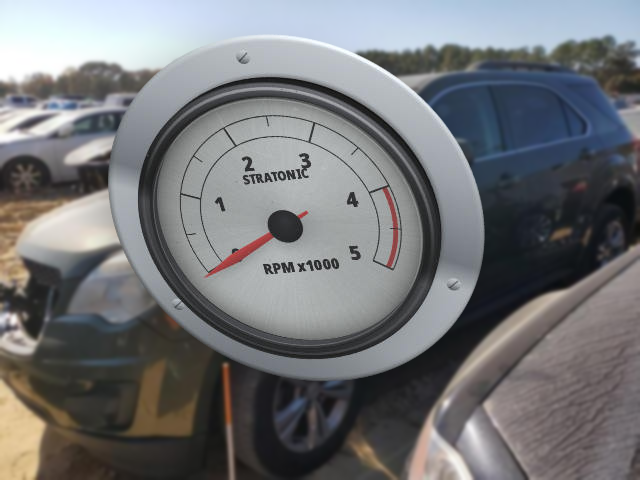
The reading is 0 rpm
